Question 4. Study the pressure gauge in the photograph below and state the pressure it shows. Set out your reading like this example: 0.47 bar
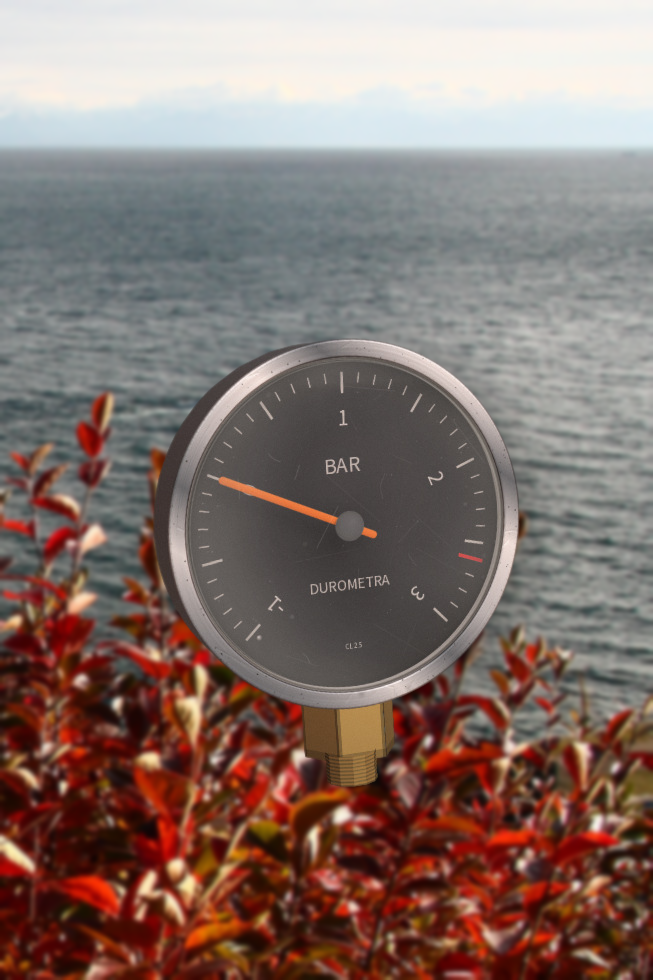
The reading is 0 bar
